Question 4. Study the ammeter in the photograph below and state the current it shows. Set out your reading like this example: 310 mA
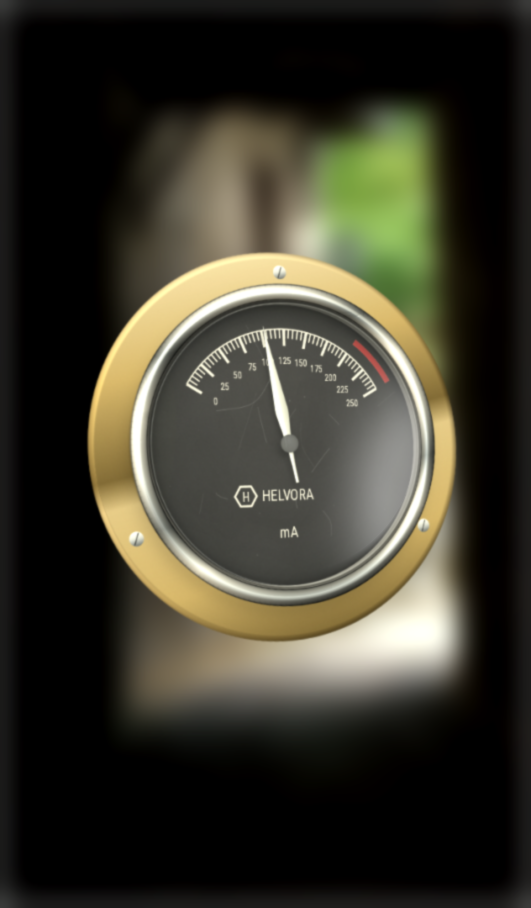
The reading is 100 mA
